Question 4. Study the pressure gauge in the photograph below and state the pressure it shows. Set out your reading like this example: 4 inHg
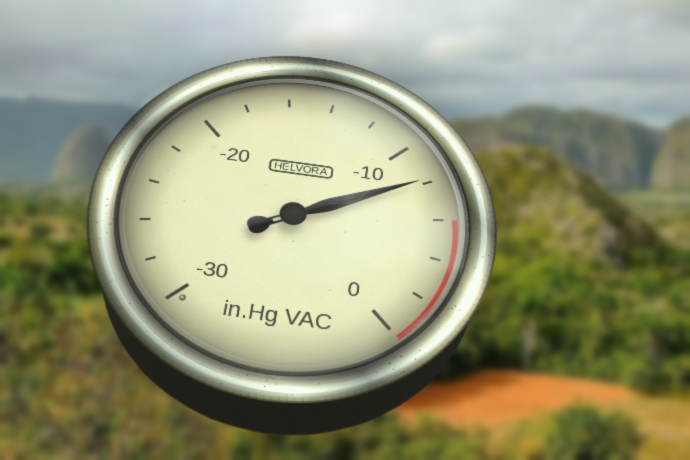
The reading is -8 inHg
